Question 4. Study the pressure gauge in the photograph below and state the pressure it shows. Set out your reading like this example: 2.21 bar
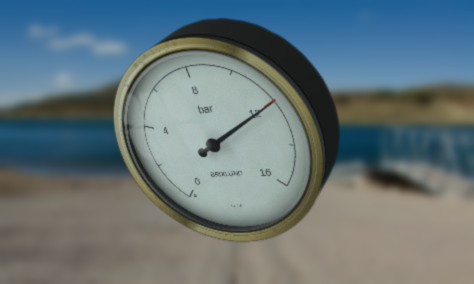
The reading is 12 bar
